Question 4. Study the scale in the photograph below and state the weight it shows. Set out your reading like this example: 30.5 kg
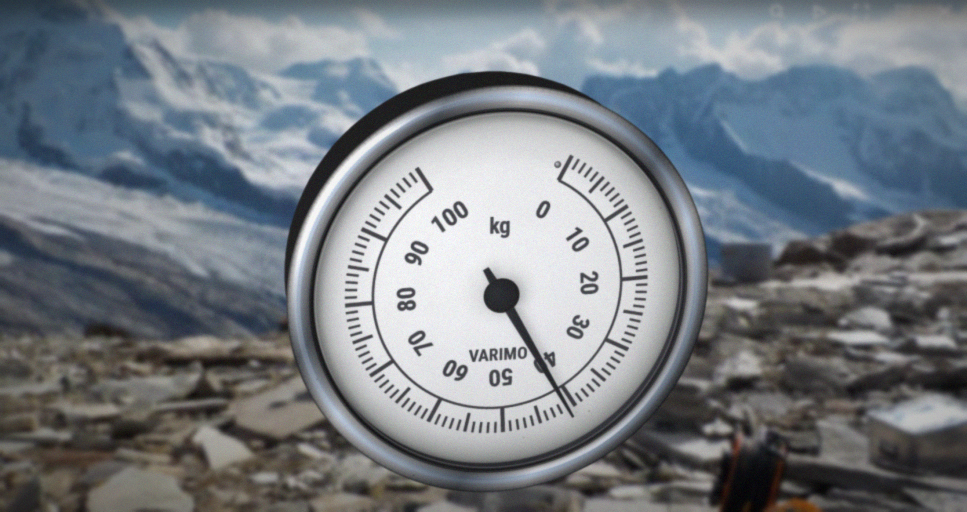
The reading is 41 kg
